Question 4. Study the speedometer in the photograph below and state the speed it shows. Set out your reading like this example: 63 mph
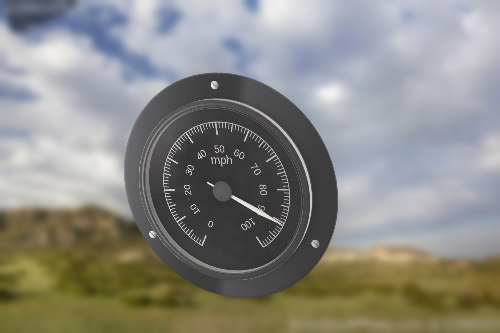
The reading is 90 mph
